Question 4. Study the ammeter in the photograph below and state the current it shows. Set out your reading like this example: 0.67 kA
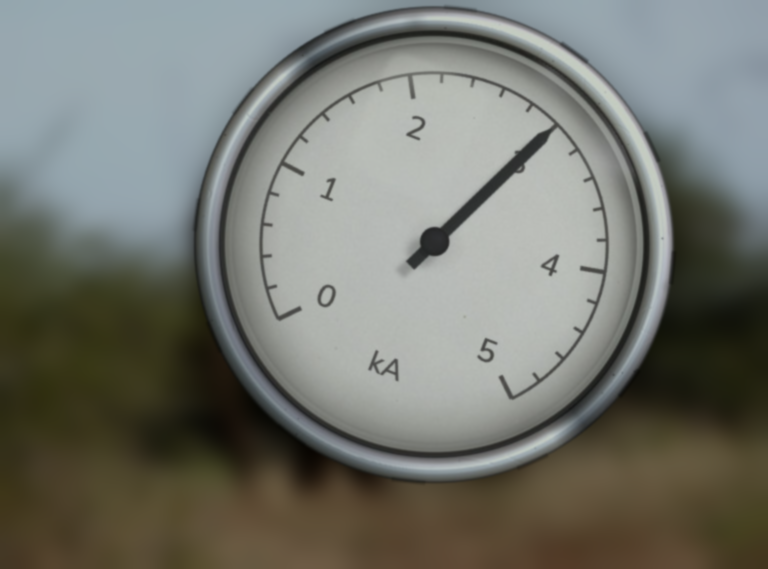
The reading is 3 kA
